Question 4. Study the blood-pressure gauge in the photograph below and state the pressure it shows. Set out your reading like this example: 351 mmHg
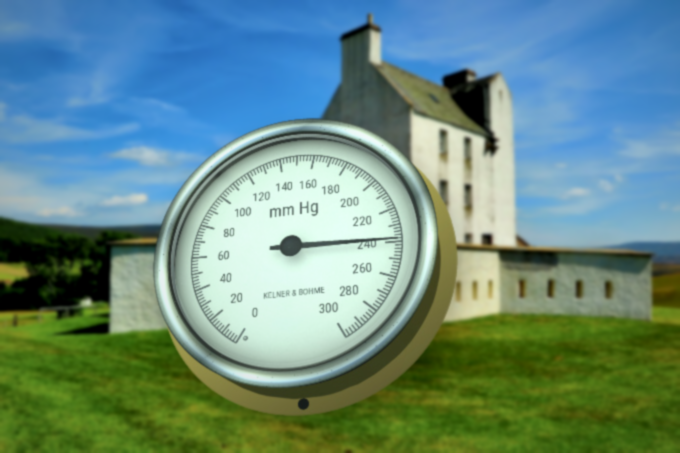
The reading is 240 mmHg
